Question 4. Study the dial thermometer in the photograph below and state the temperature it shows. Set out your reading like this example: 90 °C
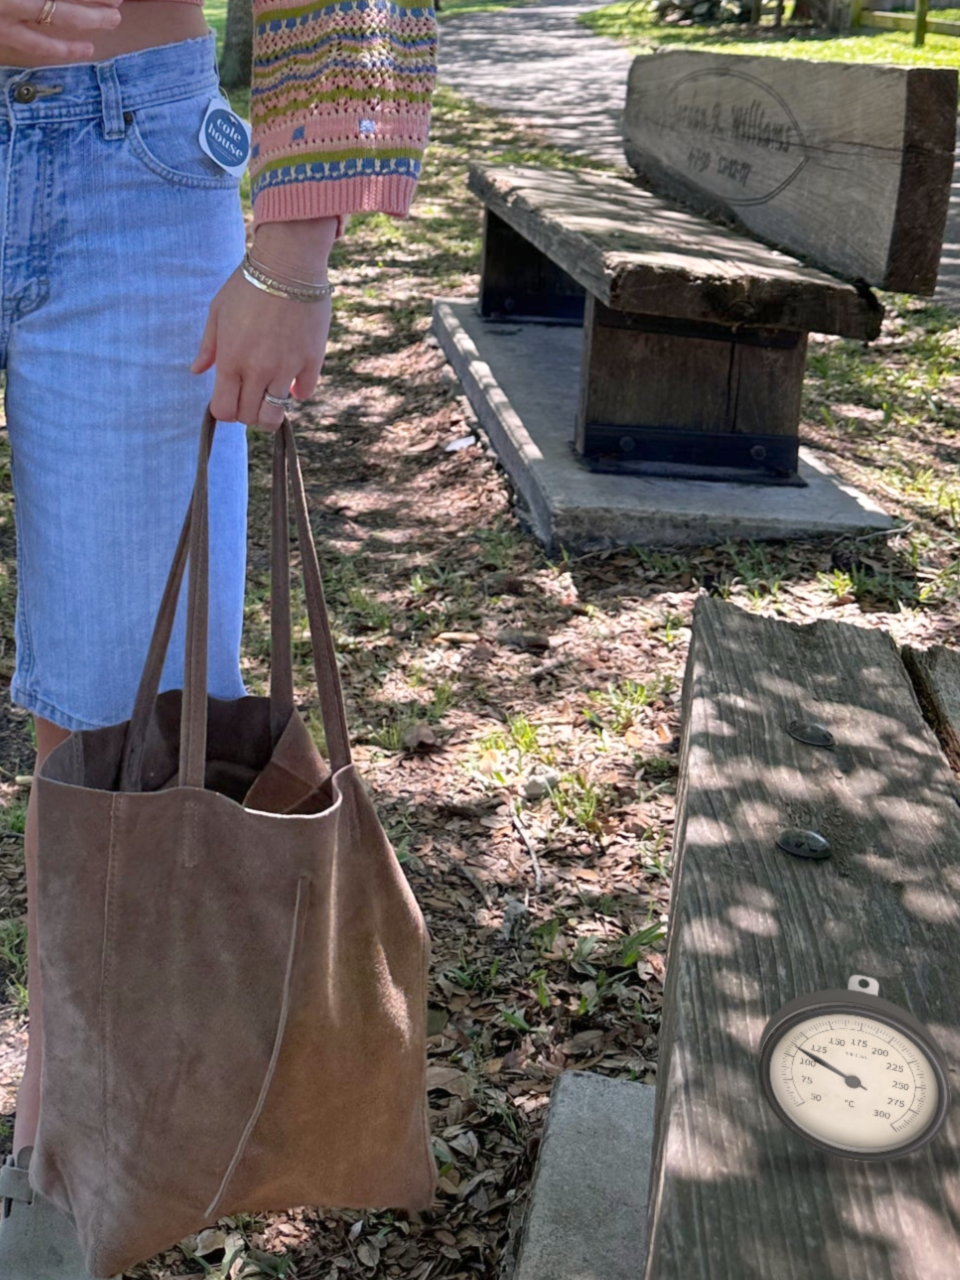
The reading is 112.5 °C
